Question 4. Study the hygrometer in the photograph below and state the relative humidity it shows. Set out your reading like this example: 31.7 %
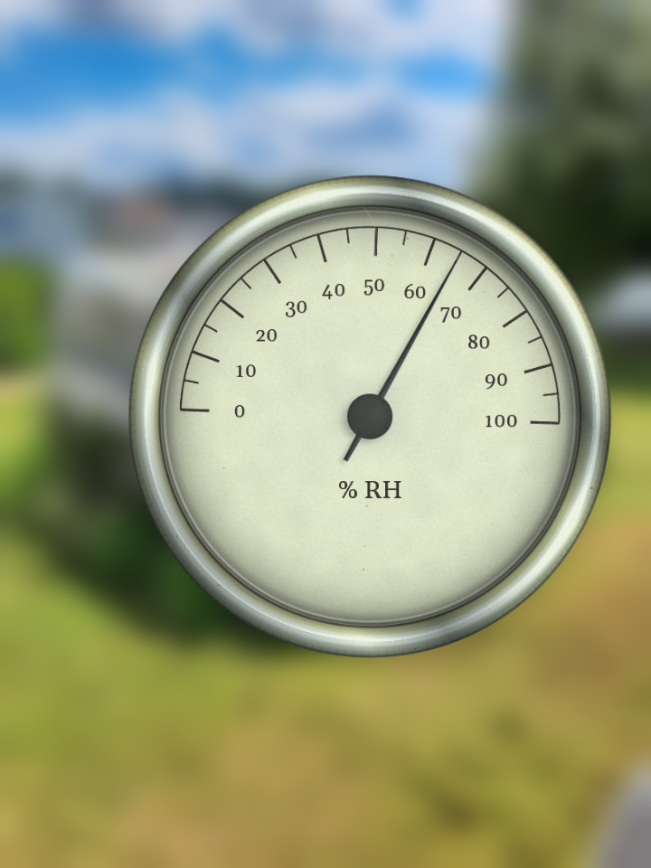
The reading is 65 %
